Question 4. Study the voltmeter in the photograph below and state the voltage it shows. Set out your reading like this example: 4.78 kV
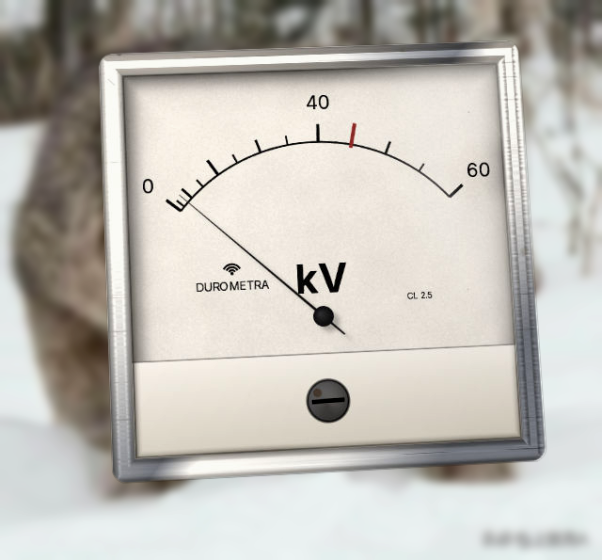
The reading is 7.5 kV
